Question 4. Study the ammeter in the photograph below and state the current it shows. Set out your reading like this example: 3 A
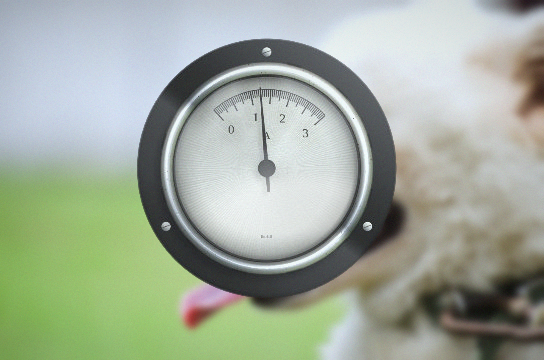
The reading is 1.25 A
